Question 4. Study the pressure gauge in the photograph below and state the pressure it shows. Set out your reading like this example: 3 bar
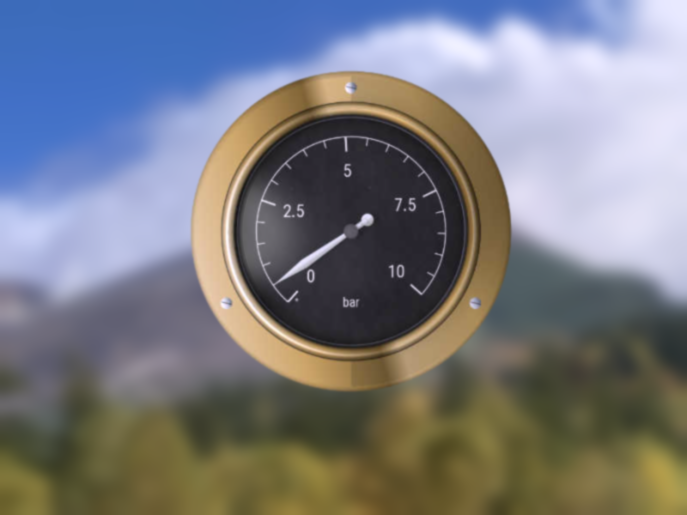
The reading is 0.5 bar
